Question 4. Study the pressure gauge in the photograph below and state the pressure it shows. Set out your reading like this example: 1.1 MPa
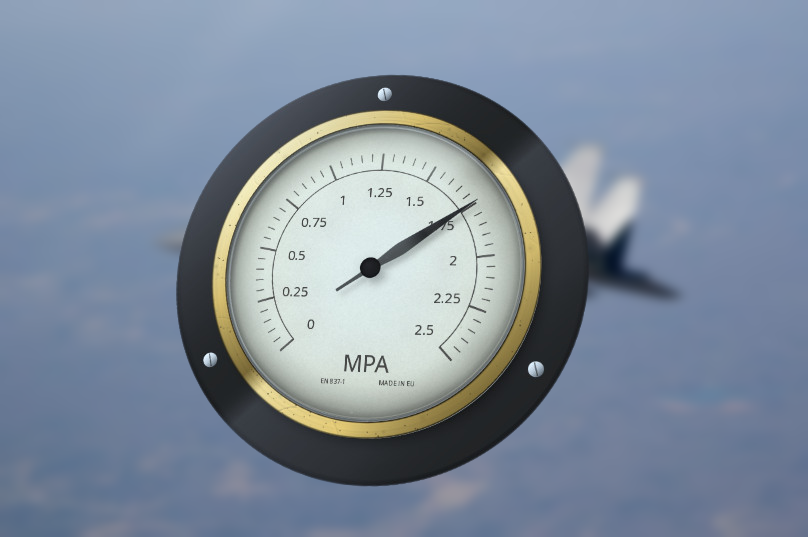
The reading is 1.75 MPa
